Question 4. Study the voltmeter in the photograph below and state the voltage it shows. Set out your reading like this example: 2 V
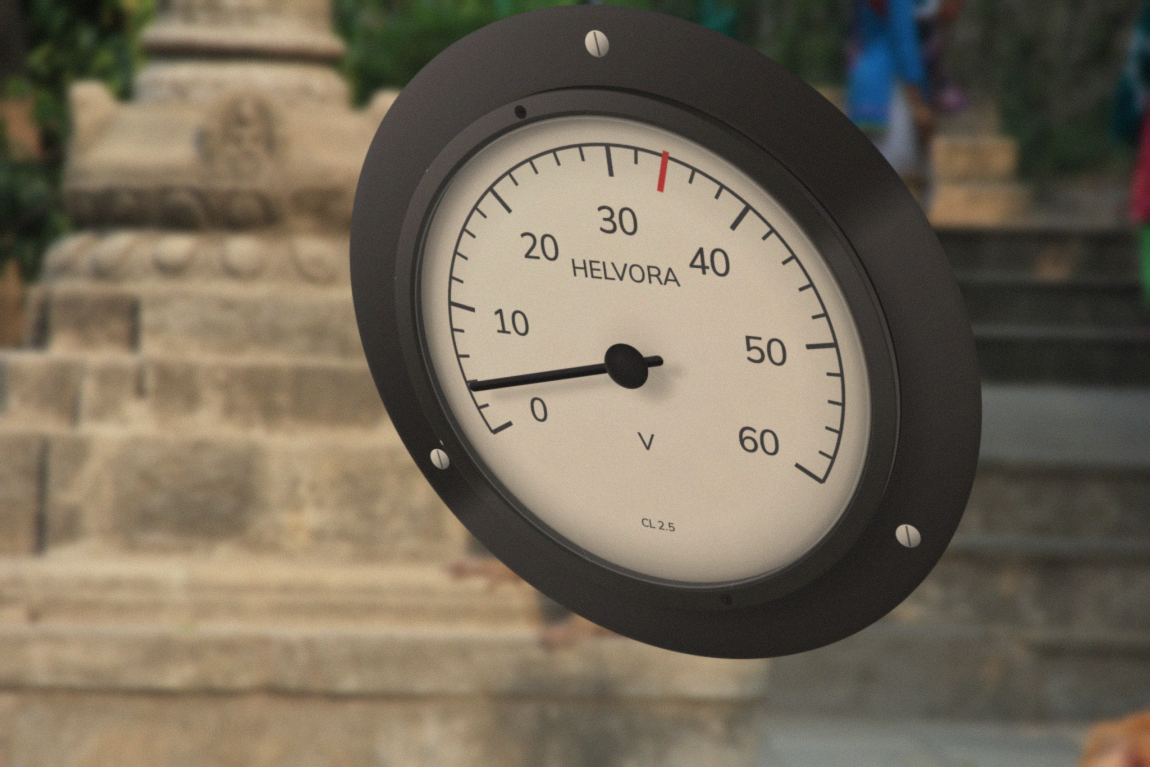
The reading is 4 V
